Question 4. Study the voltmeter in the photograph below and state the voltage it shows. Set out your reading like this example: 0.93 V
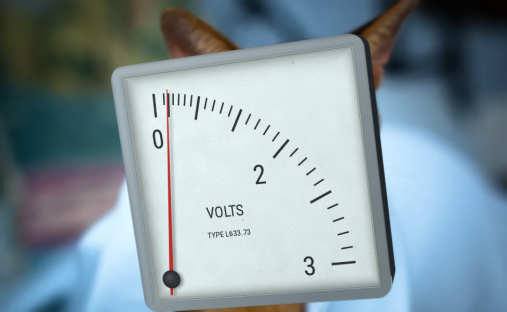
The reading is 0.5 V
